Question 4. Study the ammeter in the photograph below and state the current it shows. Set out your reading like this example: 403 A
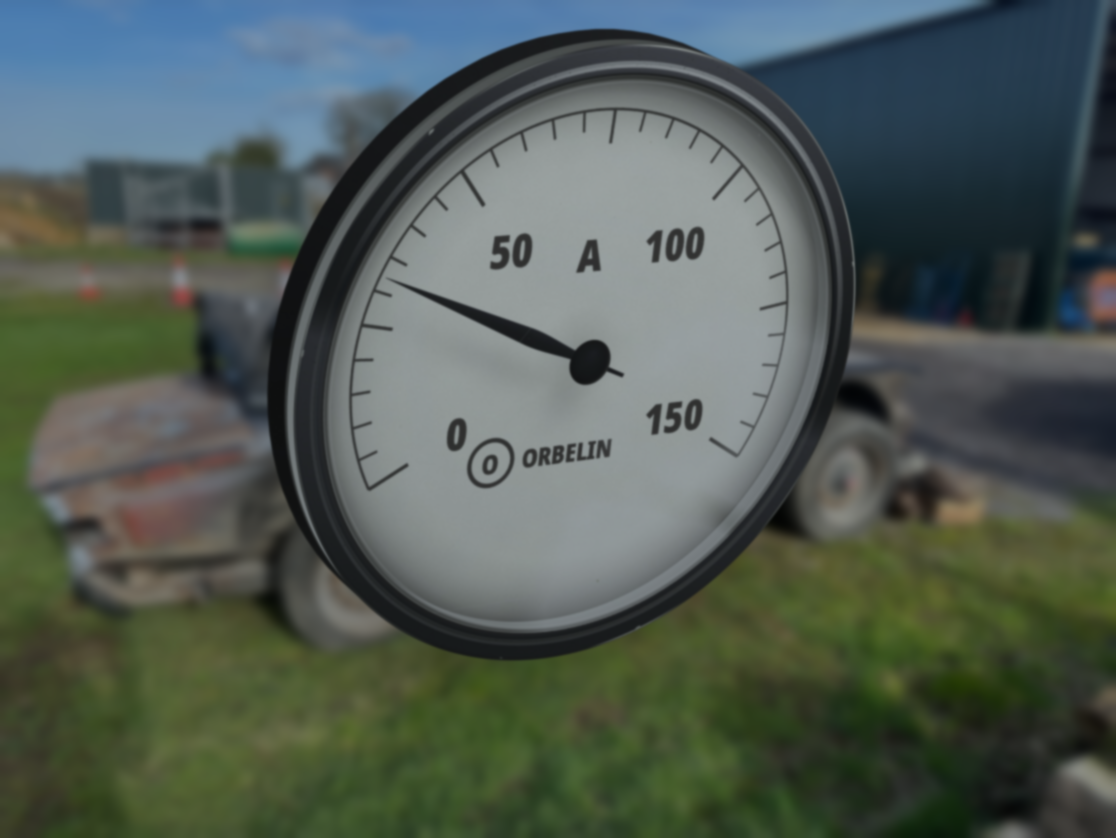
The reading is 32.5 A
